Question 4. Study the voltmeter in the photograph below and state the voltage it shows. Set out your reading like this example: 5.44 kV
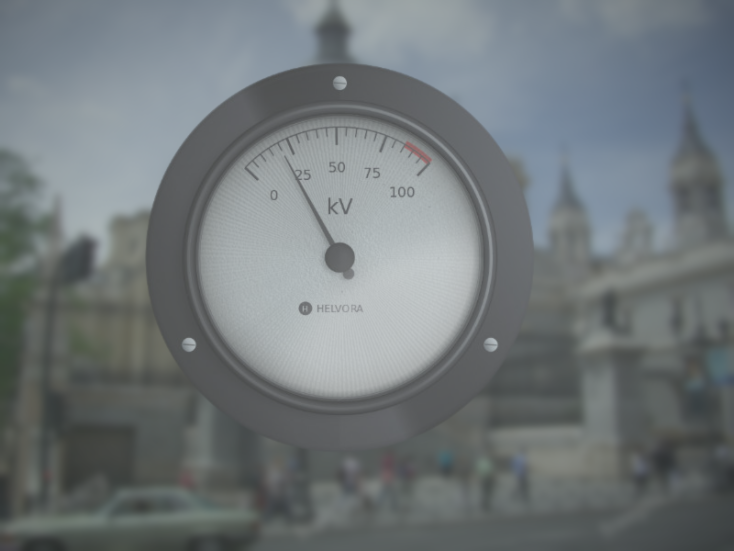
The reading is 20 kV
